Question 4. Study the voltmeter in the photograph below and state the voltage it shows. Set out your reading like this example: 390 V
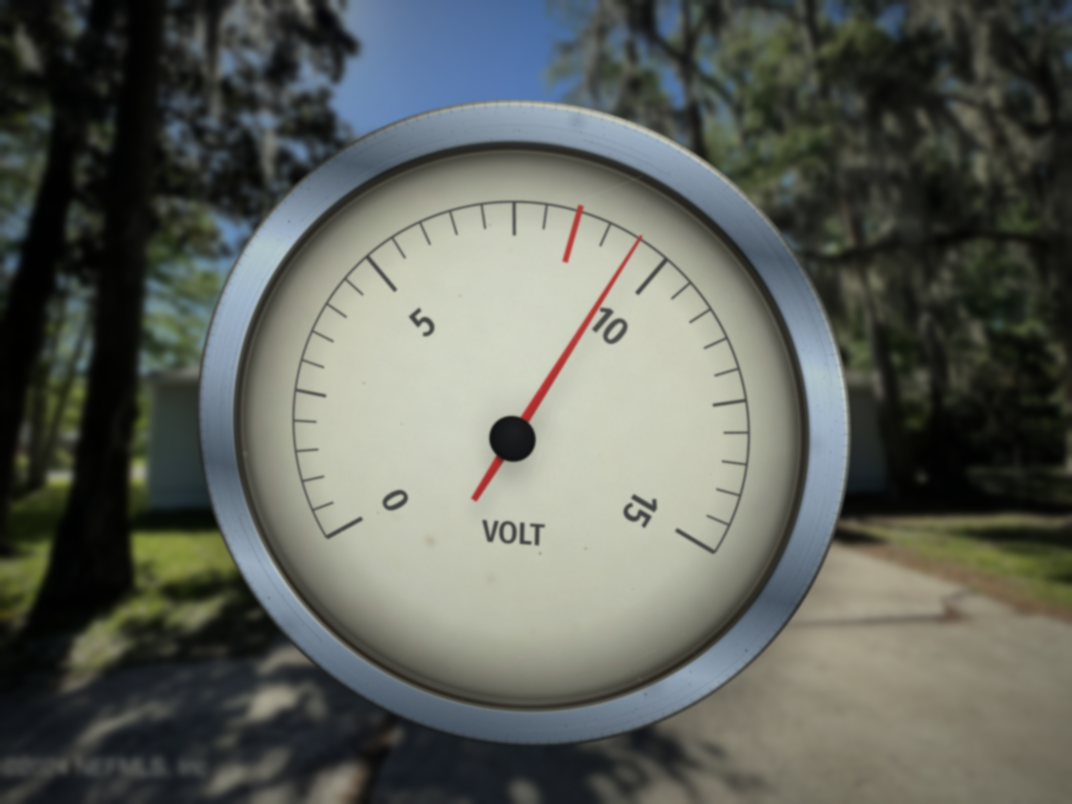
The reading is 9.5 V
